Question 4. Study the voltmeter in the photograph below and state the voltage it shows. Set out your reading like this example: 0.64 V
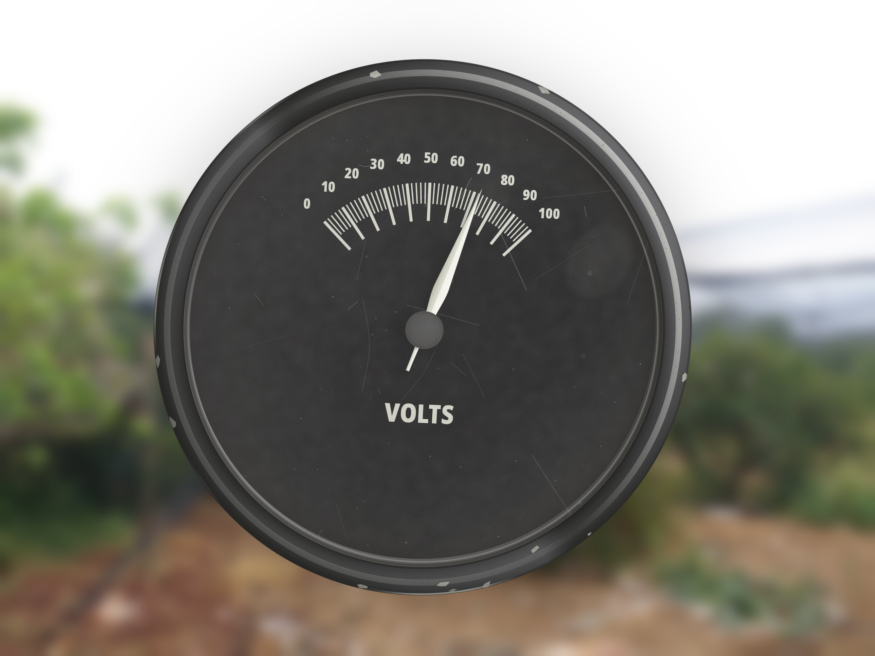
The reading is 72 V
